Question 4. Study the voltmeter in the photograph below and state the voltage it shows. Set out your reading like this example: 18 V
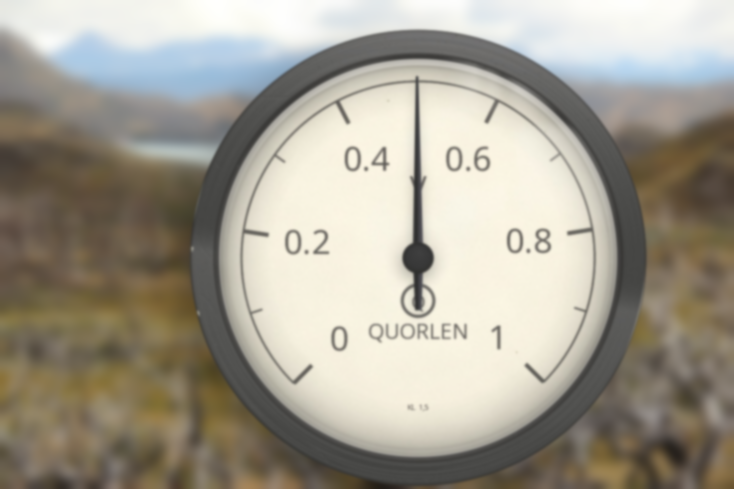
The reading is 0.5 V
